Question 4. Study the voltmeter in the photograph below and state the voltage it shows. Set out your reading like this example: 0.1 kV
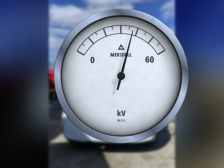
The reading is 37.5 kV
